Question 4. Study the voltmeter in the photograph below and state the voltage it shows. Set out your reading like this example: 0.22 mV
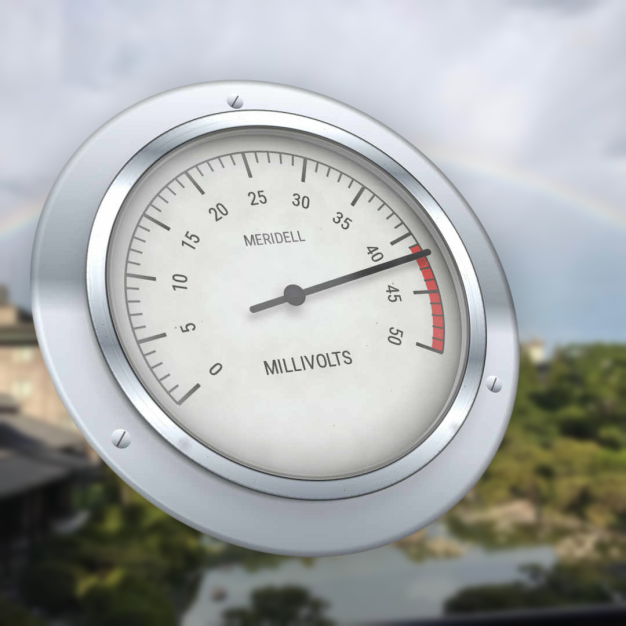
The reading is 42 mV
